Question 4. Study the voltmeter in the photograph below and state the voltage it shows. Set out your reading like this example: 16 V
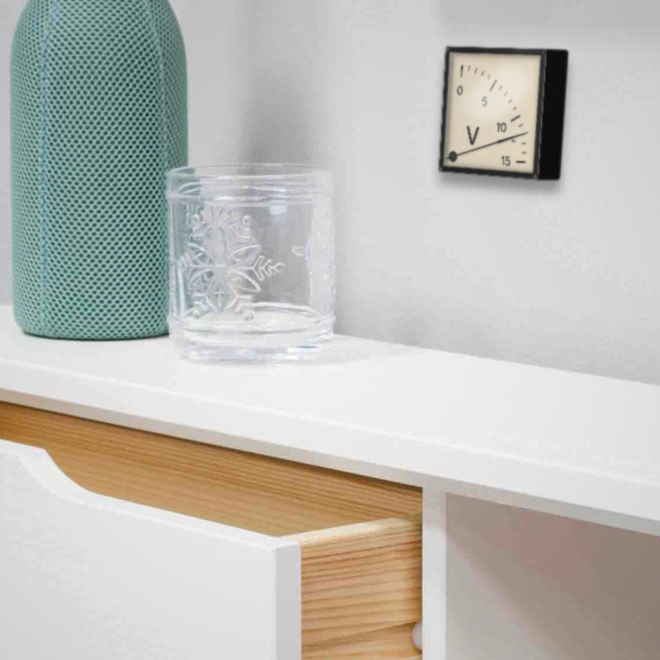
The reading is 12 V
